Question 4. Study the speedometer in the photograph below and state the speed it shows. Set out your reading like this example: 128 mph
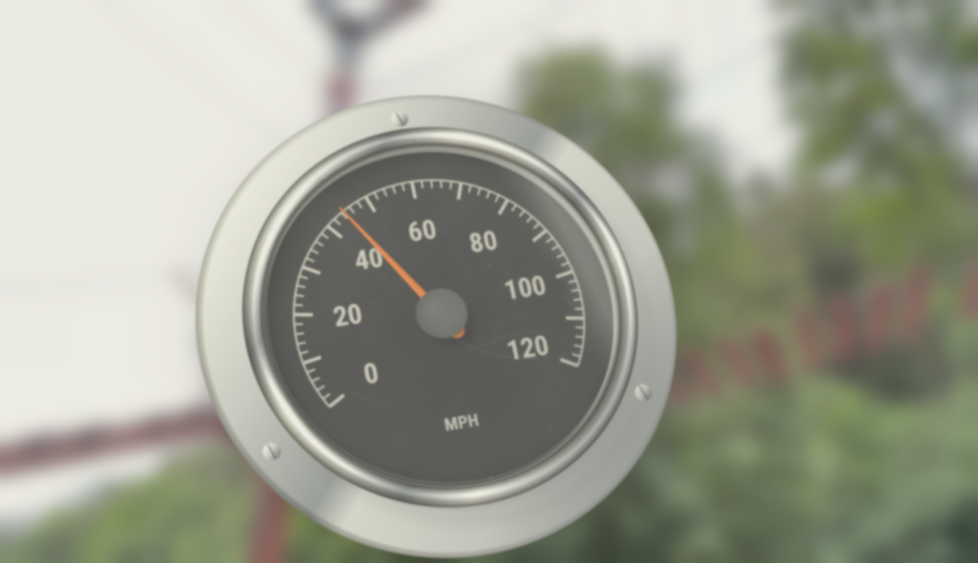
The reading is 44 mph
